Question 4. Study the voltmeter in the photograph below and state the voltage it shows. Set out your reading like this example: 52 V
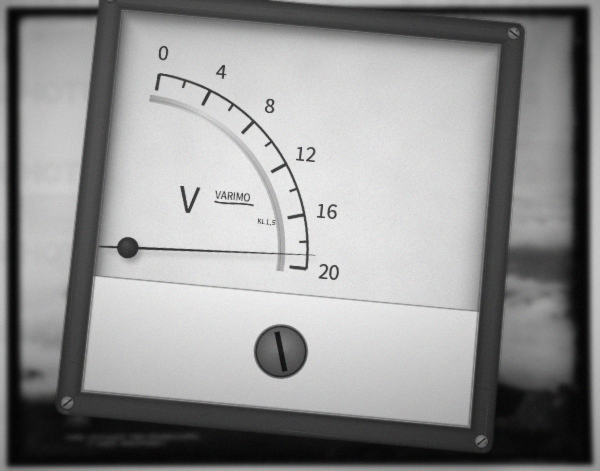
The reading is 19 V
